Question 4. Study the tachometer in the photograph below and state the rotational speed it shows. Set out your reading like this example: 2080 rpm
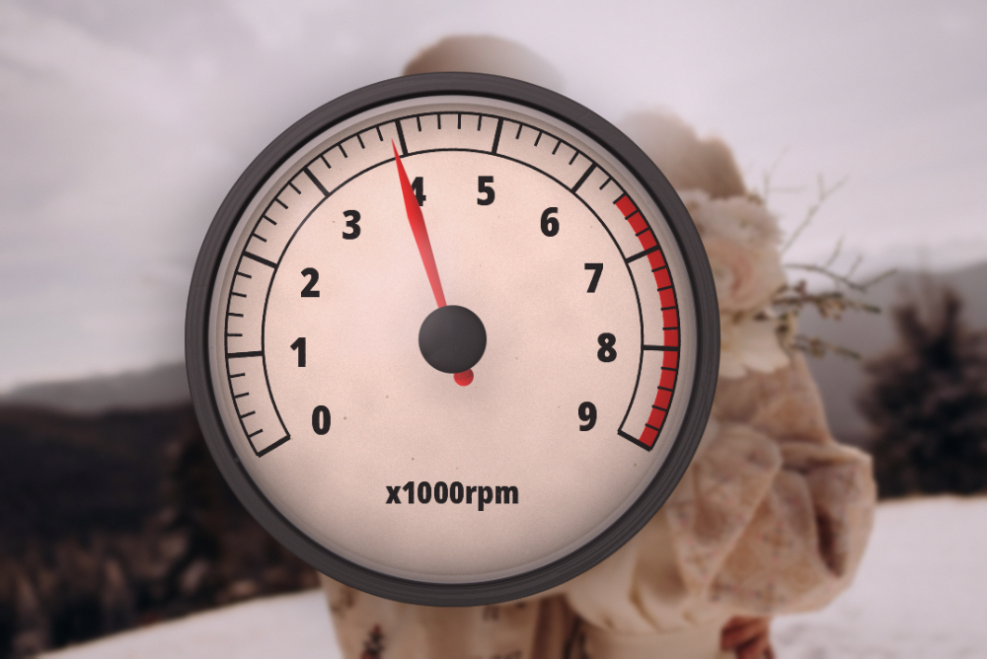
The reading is 3900 rpm
